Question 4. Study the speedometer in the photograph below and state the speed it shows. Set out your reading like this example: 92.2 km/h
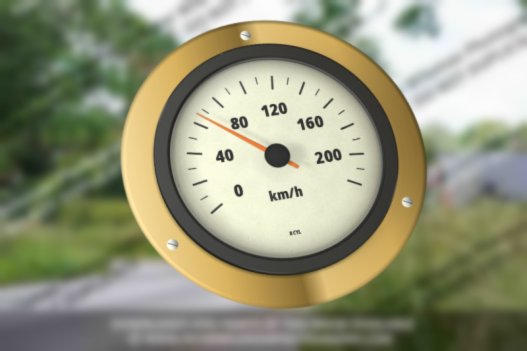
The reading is 65 km/h
